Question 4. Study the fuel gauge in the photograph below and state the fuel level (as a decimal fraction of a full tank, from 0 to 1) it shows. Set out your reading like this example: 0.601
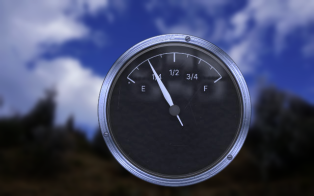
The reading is 0.25
